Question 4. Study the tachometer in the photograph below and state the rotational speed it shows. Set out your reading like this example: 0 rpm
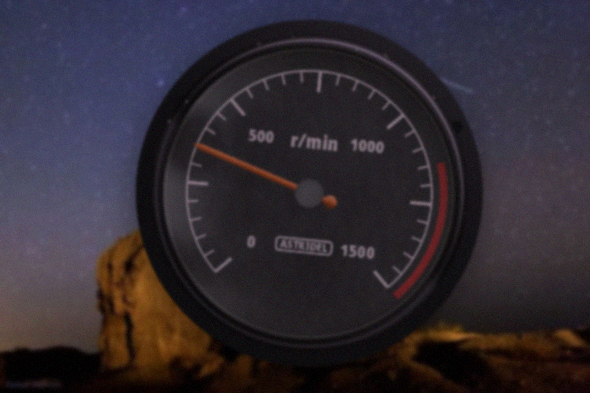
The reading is 350 rpm
